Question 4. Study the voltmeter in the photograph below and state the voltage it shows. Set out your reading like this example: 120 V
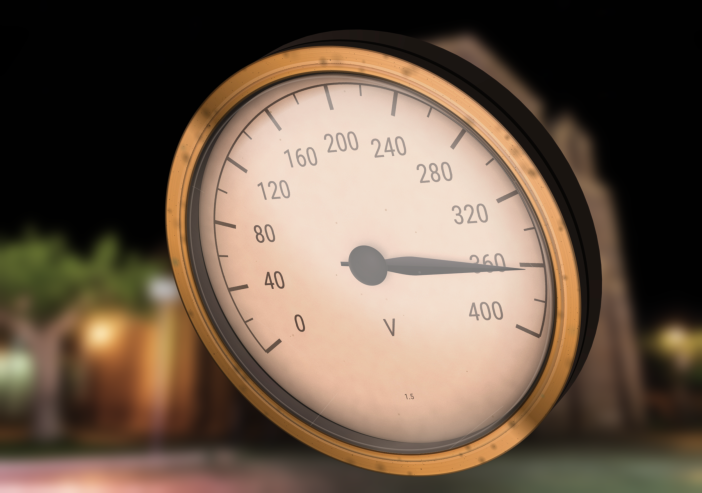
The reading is 360 V
